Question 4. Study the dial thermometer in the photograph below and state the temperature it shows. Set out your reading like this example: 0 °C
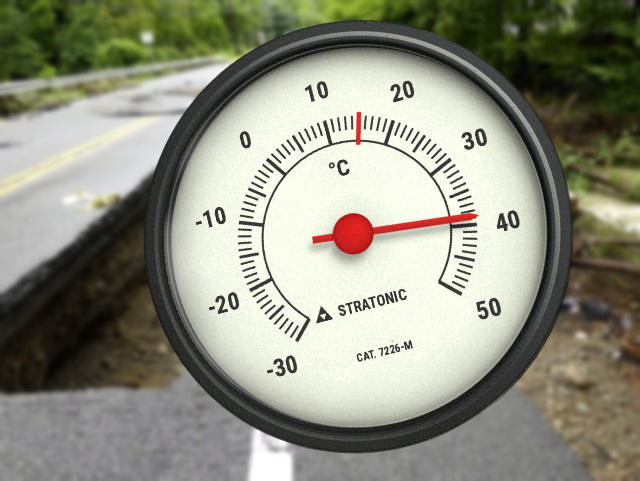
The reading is 39 °C
